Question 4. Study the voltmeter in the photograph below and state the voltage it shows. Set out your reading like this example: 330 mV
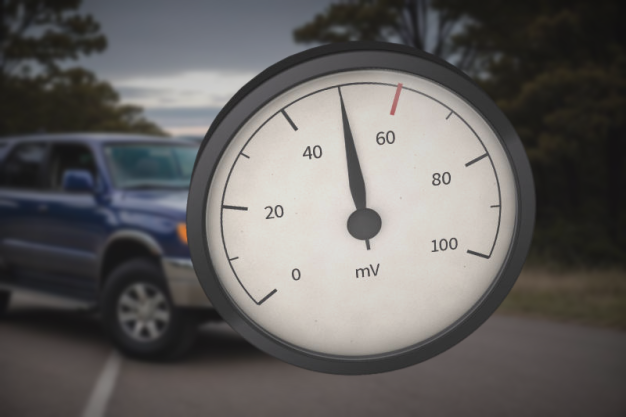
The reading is 50 mV
